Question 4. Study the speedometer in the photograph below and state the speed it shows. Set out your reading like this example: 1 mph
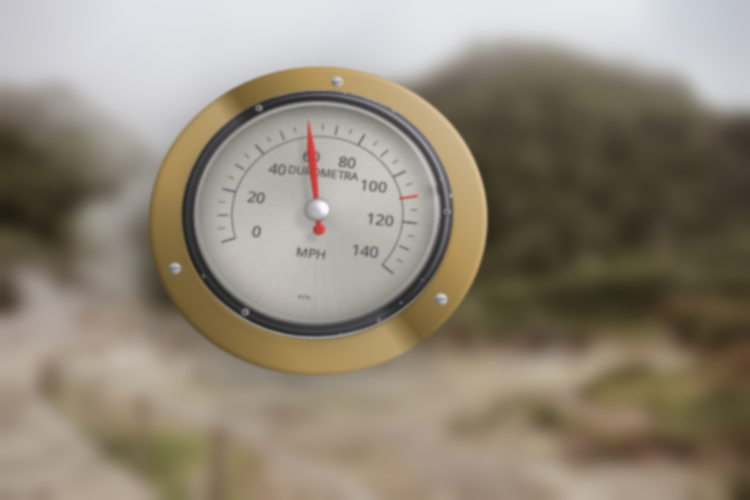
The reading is 60 mph
